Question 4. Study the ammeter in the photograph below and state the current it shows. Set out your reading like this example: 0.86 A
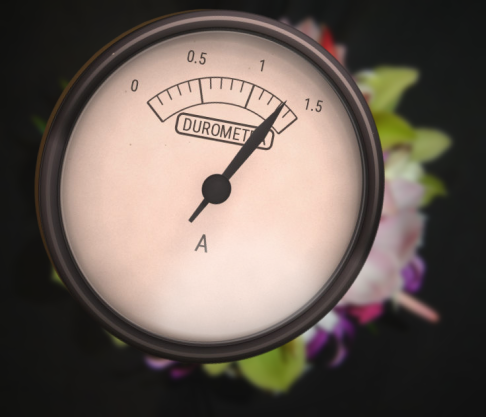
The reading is 1.3 A
